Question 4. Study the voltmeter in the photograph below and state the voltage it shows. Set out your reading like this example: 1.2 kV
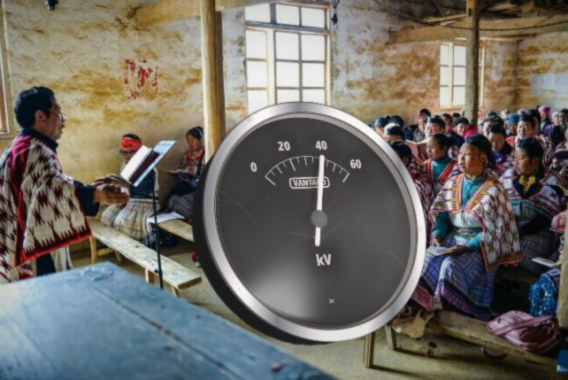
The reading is 40 kV
